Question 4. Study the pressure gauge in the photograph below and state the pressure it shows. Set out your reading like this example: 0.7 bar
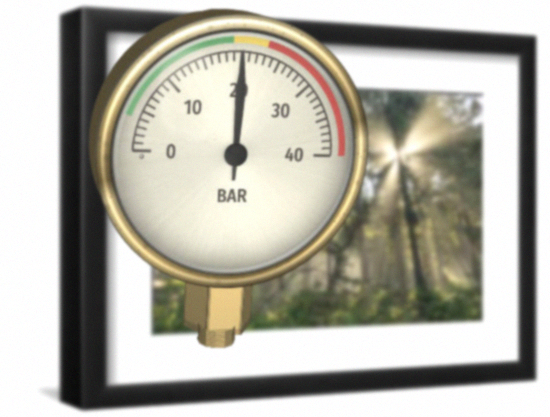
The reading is 20 bar
